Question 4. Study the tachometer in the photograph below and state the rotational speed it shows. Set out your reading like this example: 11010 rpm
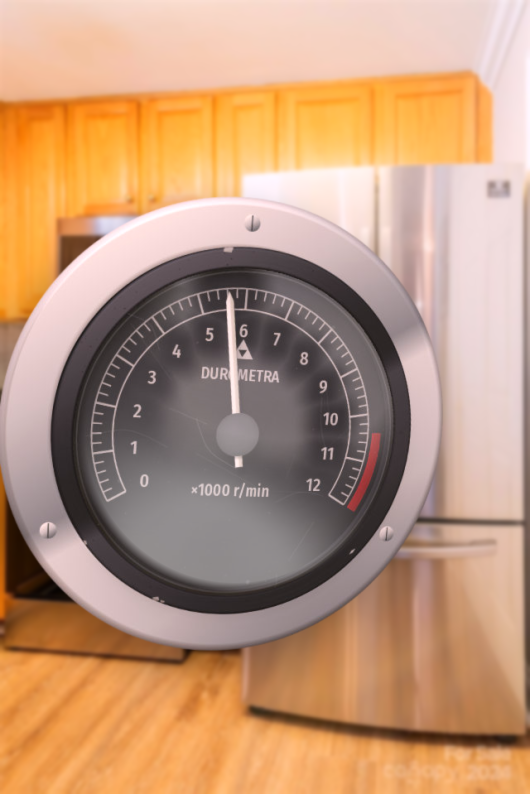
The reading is 5600 rpm
